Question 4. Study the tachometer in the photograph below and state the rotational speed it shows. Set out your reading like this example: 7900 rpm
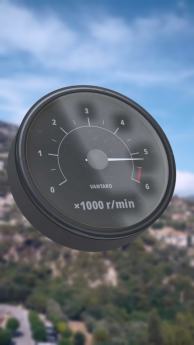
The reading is 5250 rpm
